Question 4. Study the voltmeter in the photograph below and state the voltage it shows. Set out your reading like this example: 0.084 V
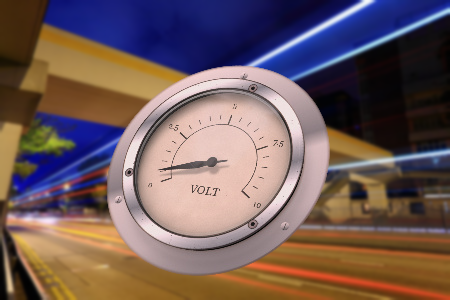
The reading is 0.5 V
